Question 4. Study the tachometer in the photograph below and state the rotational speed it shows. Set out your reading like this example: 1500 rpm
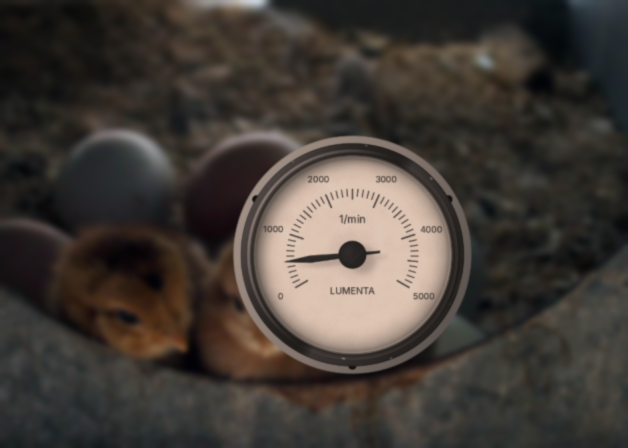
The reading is 500 rpm
